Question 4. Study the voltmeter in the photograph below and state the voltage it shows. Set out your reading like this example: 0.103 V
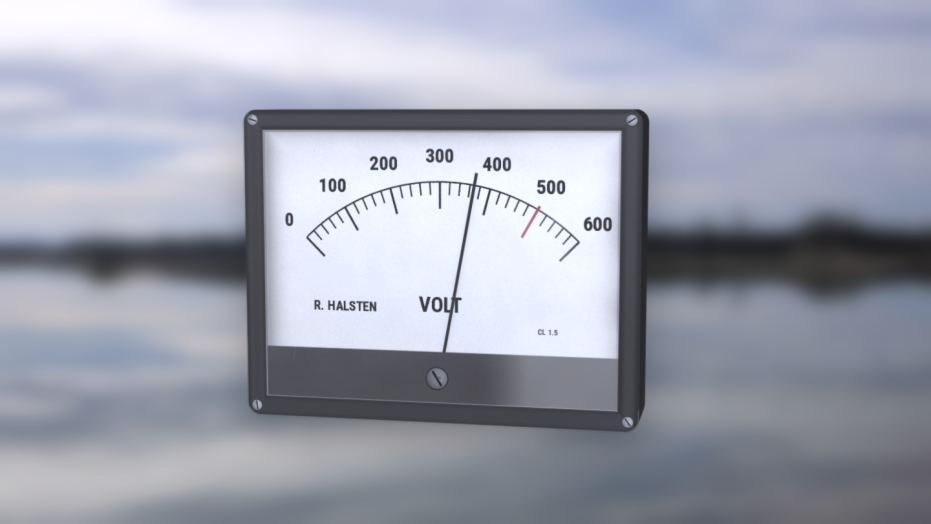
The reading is 370 V
